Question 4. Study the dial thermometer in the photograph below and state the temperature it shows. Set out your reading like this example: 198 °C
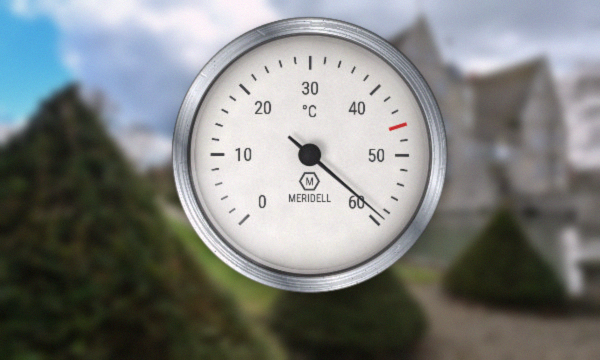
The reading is 59 °C
